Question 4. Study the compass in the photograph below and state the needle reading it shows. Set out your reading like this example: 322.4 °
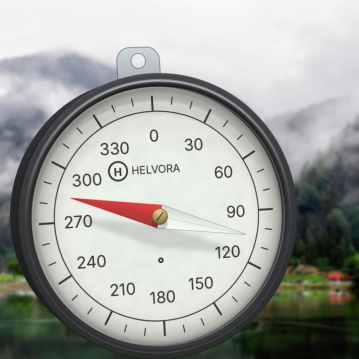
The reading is 285 °
